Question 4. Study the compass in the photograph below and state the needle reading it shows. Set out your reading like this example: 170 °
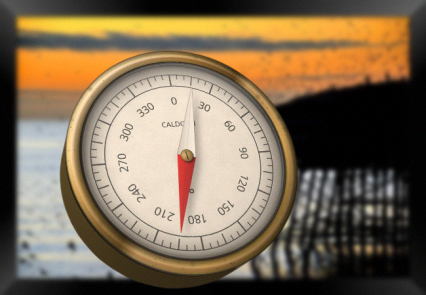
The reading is 195 °
